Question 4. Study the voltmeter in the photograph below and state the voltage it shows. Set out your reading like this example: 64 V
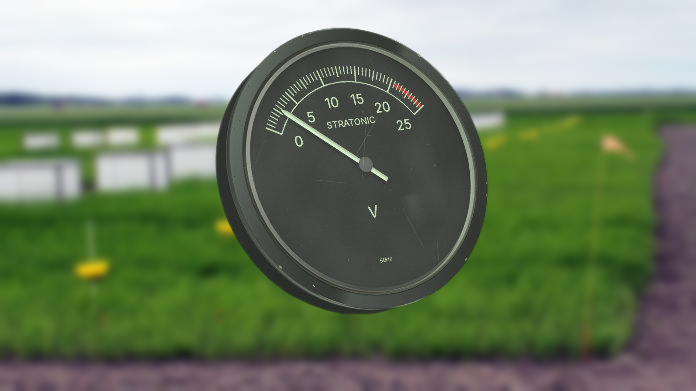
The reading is 2.5 V
